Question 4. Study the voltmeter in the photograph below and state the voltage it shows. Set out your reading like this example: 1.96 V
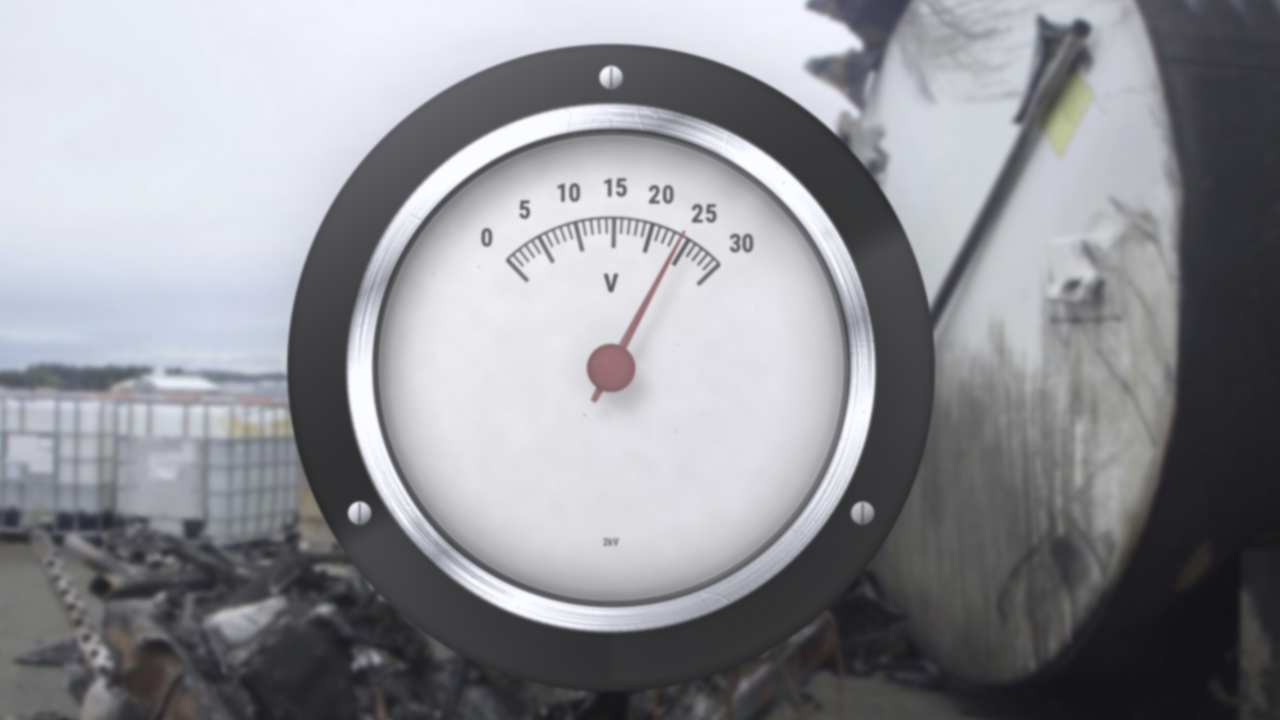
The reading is 24 V
